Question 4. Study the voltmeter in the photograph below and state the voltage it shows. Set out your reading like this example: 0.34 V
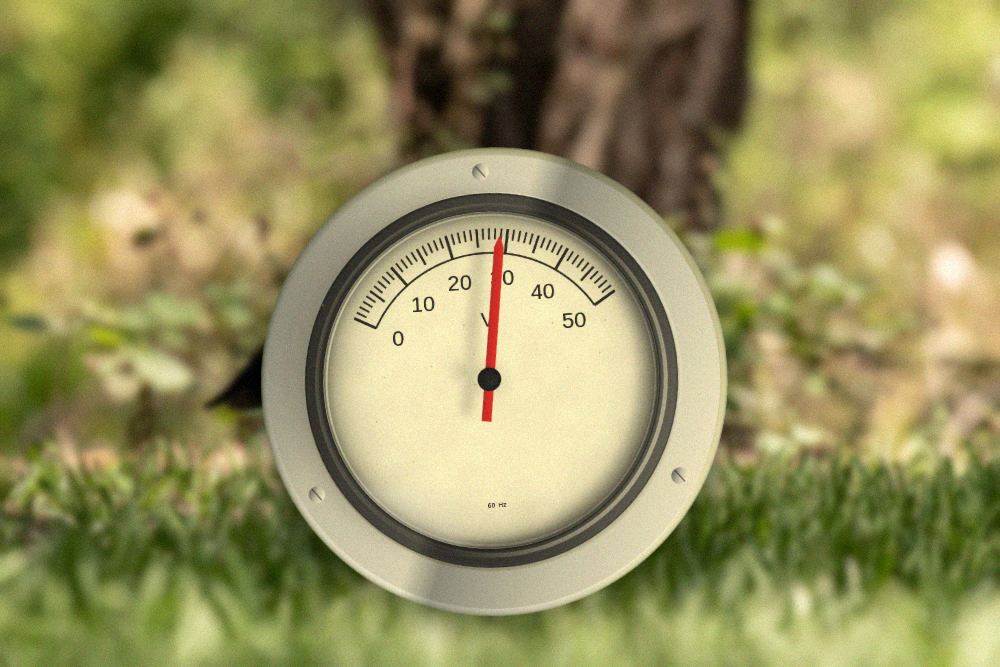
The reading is 29 V
